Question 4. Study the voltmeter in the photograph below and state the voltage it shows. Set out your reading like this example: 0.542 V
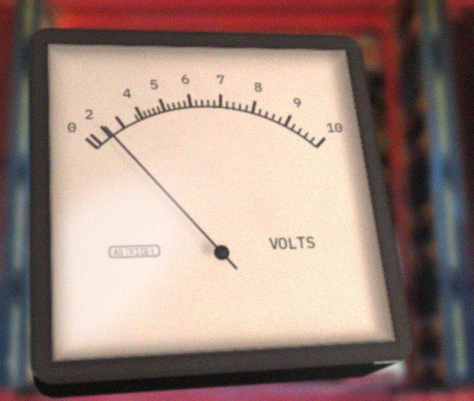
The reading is 2 V
